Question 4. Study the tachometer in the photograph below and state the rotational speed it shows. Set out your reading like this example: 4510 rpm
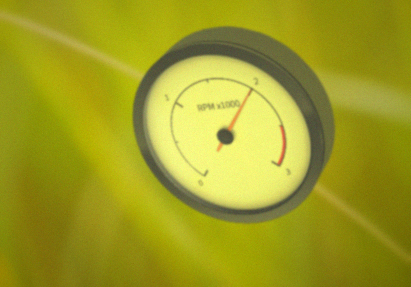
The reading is 2000 rpm
